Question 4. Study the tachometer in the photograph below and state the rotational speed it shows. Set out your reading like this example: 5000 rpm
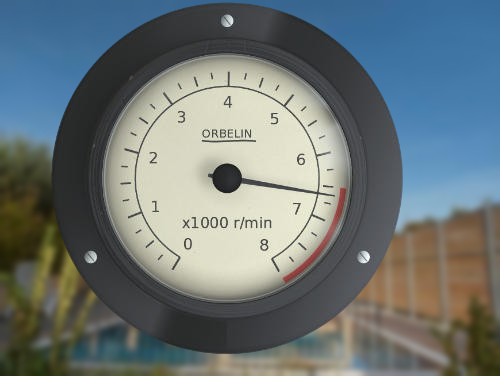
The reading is 6625 rpm
